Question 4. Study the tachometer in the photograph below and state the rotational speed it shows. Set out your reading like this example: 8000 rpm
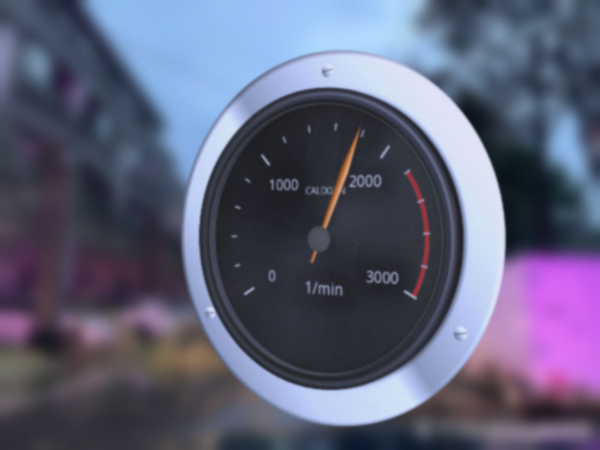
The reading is 1800 rpm
